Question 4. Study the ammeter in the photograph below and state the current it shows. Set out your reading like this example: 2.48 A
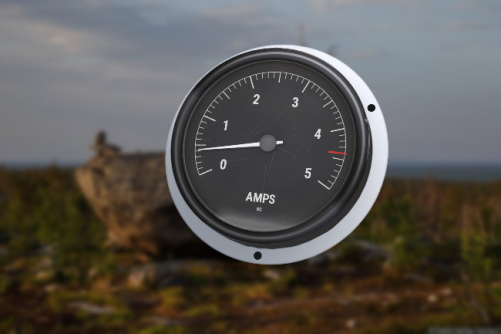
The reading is 0.4 A
